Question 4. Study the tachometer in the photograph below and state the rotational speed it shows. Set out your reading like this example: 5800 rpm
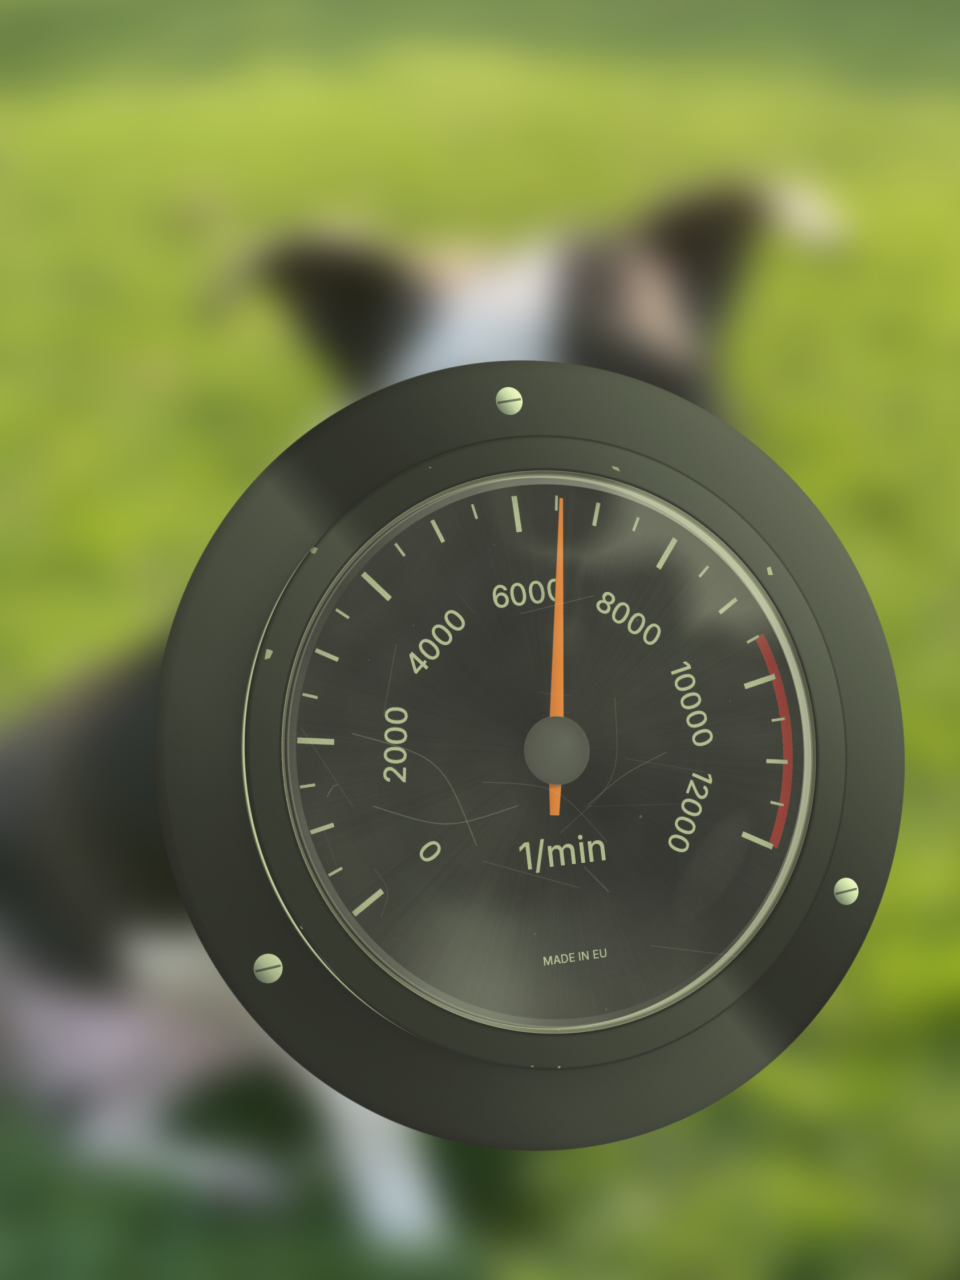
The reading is 6500 rpm
